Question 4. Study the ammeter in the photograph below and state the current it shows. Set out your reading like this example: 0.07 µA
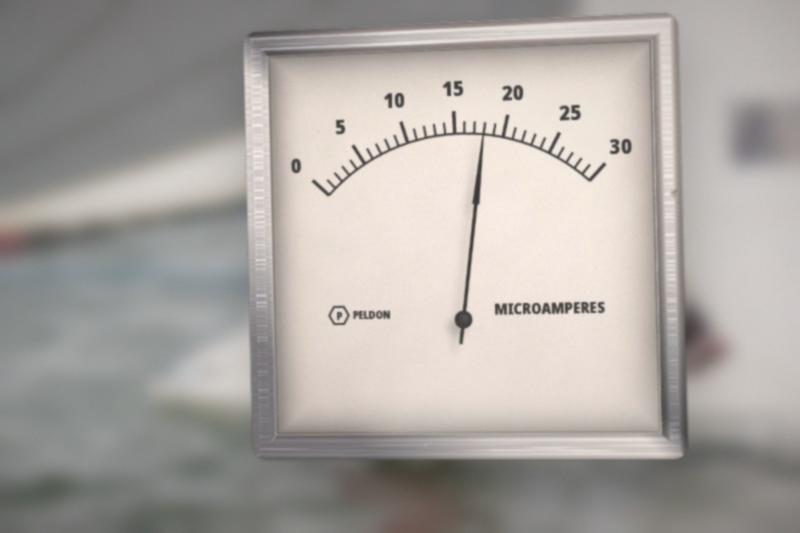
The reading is 18 µA
